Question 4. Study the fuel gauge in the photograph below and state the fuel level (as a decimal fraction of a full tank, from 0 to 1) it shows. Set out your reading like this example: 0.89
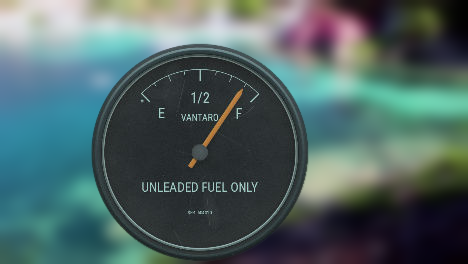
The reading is 0.875
